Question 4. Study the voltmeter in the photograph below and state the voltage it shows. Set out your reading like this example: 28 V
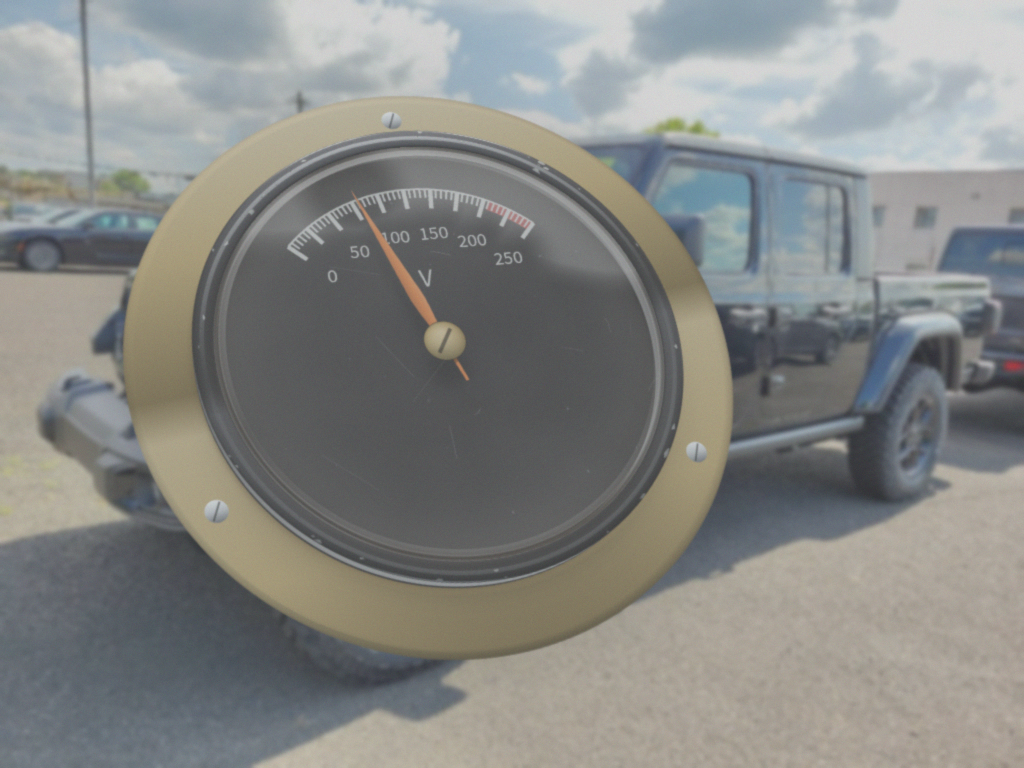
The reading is 75 V
